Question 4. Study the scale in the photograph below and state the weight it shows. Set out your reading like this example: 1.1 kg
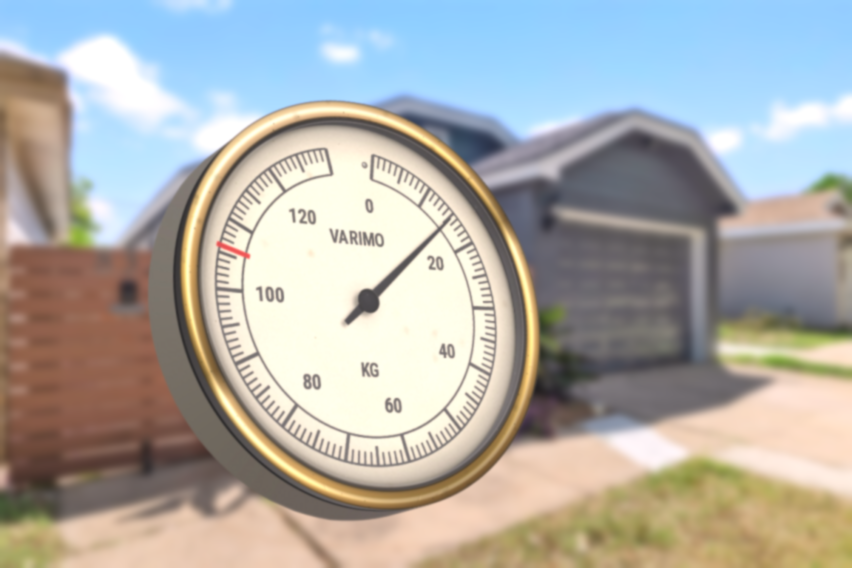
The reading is 15 kg
